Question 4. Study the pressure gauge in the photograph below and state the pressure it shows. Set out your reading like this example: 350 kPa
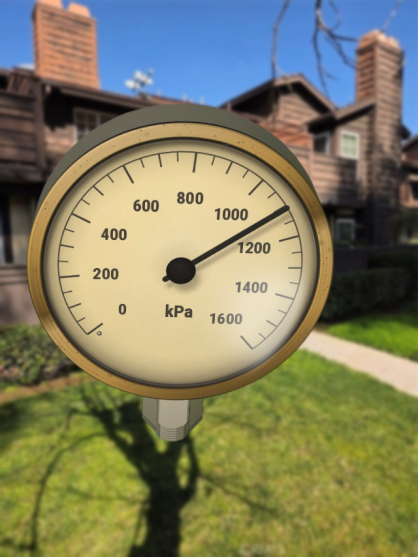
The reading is 1100 kPa
